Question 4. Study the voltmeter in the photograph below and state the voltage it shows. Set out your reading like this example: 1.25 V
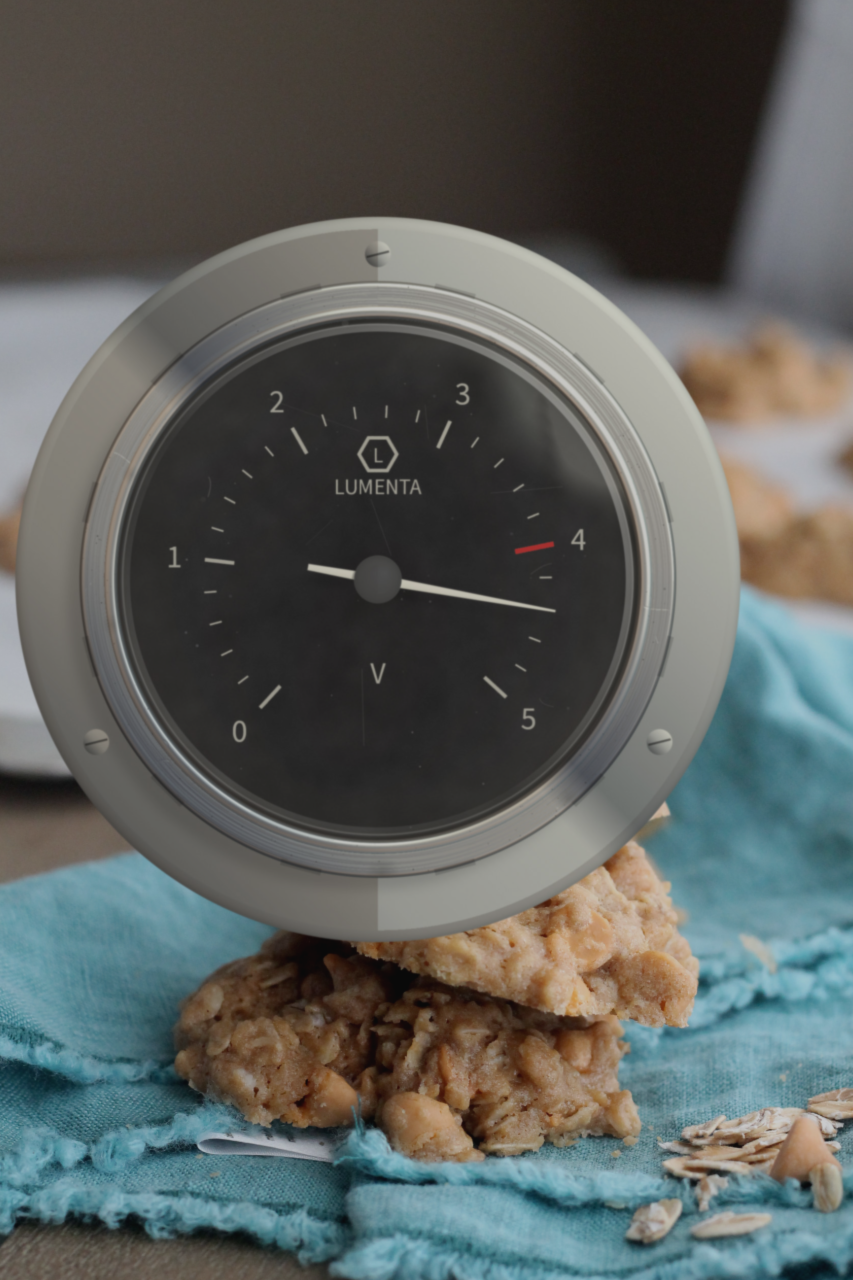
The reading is 4.4 V
